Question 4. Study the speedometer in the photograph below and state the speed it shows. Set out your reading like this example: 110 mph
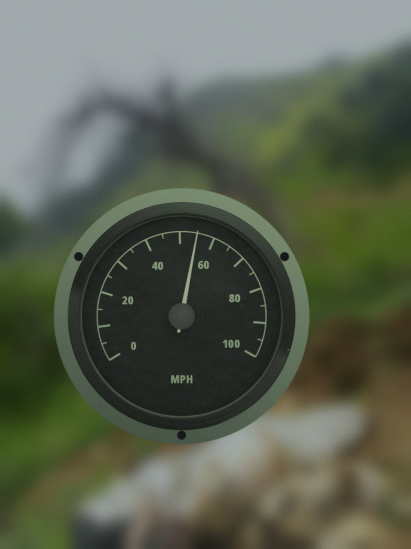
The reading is 55 mph
